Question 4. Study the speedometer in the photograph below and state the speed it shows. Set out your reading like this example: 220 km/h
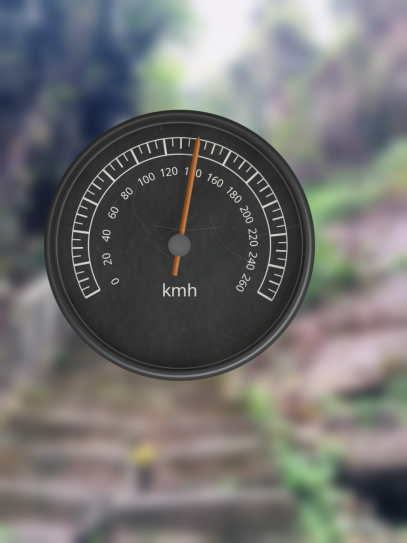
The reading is 140 km/h
